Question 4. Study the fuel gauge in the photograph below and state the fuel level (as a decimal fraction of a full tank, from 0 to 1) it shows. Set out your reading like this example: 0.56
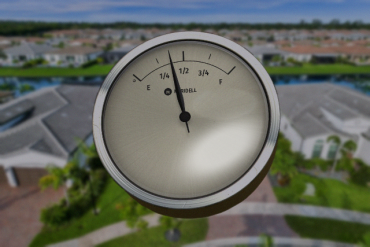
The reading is 0.375
